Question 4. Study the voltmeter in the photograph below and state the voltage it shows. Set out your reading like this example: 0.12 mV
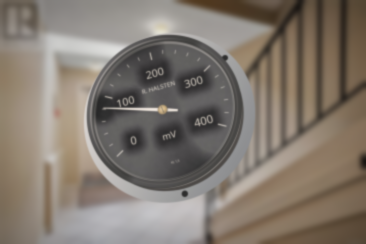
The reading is 80 mV
